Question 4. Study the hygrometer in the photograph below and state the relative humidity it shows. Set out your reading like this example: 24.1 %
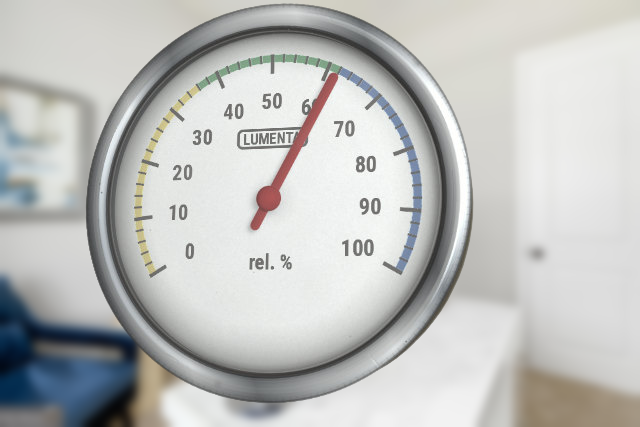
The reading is 62 %
